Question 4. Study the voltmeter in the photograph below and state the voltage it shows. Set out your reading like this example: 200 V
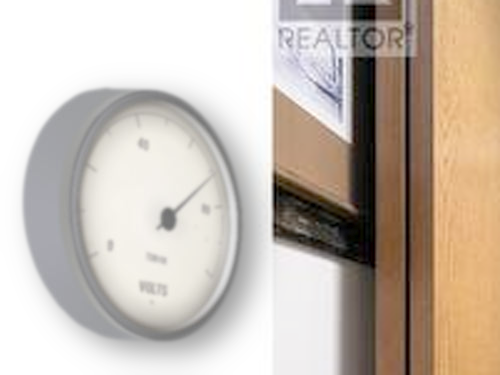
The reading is 70 V
